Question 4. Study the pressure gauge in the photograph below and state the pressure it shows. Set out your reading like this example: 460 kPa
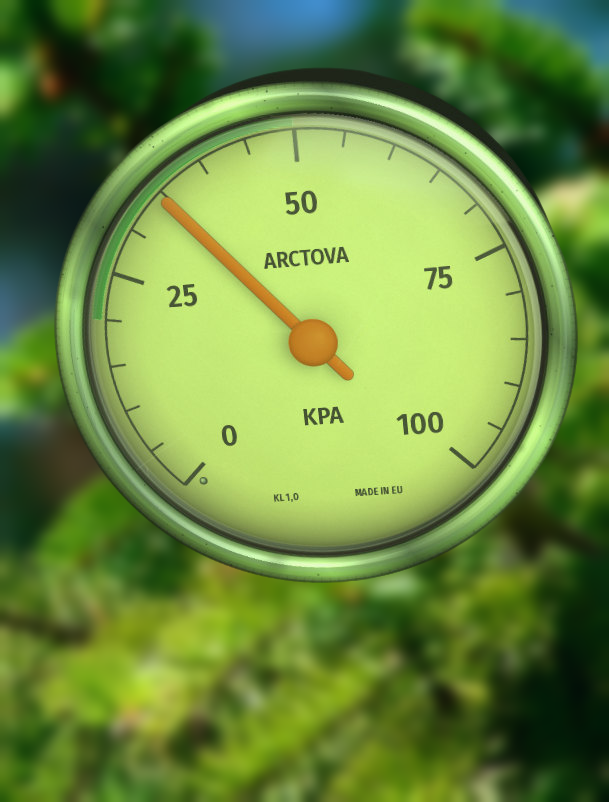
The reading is 35 kPa
